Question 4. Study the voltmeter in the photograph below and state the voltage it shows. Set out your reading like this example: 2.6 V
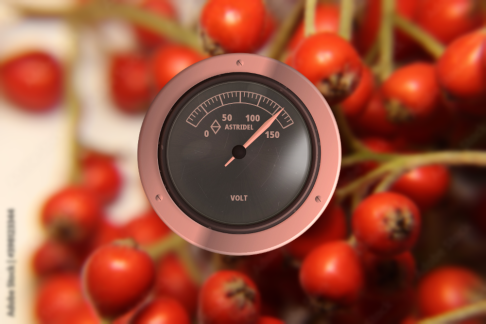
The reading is 130 V
